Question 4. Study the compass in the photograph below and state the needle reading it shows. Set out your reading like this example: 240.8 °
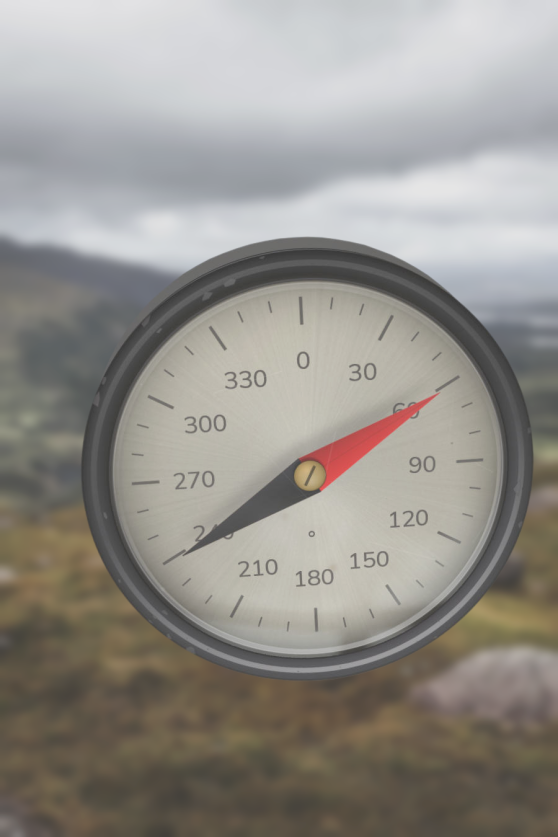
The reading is 60 °
